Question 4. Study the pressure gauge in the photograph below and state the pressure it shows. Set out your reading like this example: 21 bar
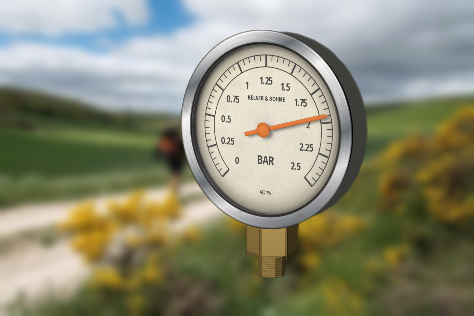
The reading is 1.95 bar
